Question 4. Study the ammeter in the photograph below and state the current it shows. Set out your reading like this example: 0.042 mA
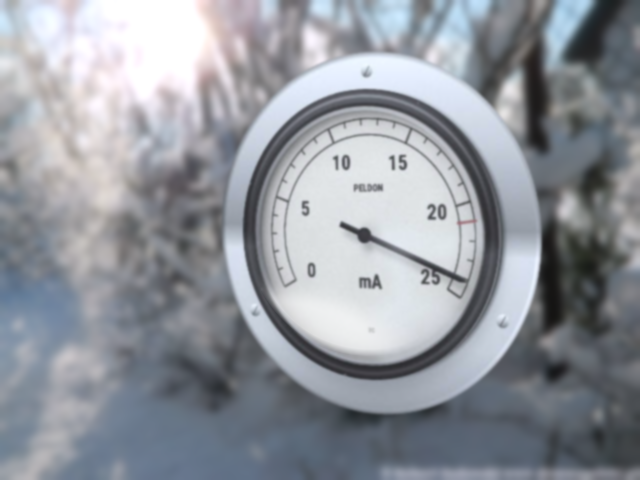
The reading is 24 mA
